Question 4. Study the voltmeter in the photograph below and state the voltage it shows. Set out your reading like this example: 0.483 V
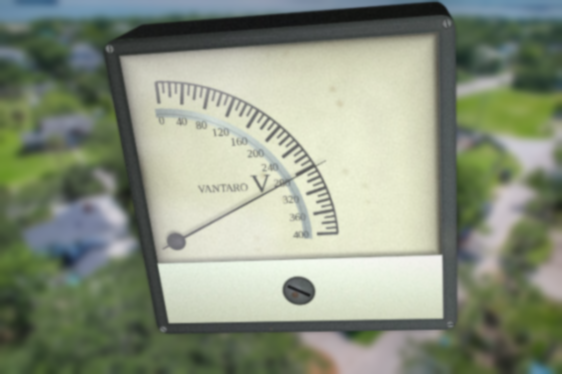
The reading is 280 V
